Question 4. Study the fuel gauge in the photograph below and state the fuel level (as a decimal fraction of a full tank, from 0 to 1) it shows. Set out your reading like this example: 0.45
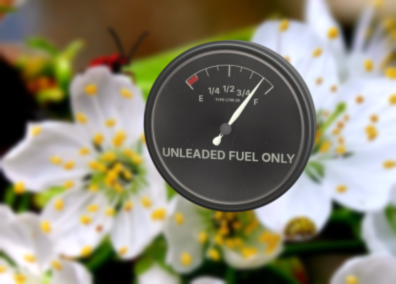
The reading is 0.875
